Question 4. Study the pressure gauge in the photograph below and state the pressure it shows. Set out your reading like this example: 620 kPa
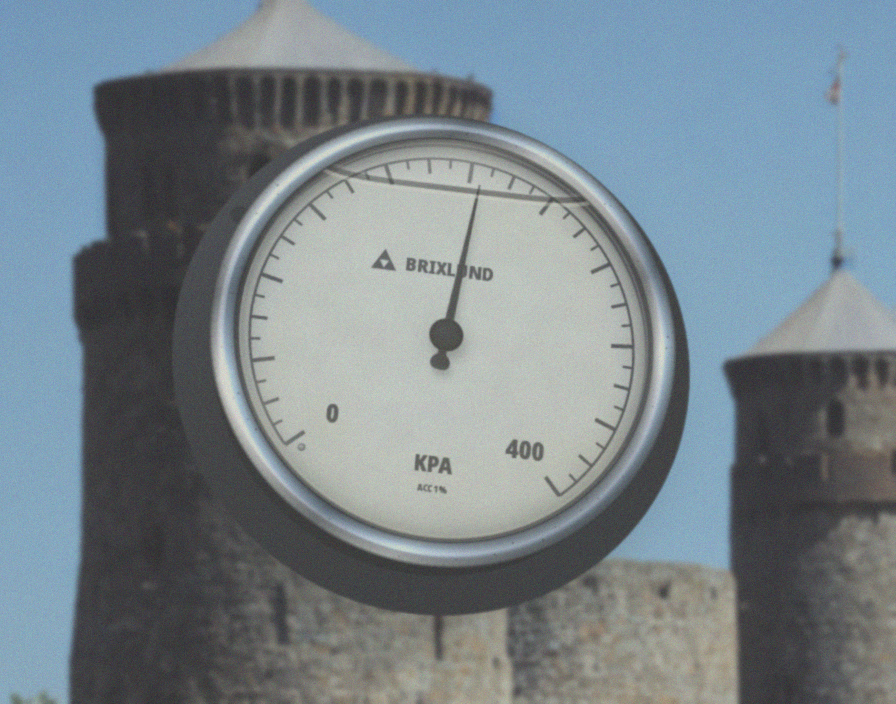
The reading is 205 kPa
